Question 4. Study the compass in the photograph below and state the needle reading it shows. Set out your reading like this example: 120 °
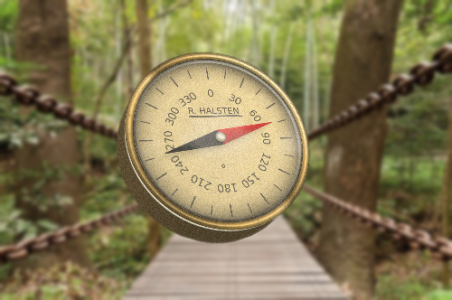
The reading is 75 °
